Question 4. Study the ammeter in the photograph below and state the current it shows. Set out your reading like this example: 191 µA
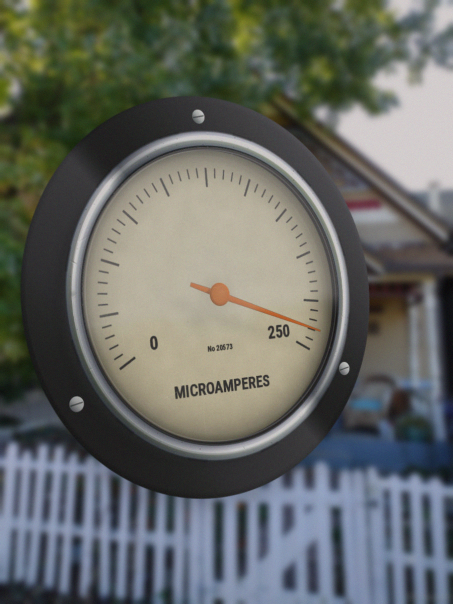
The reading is 240 µA
